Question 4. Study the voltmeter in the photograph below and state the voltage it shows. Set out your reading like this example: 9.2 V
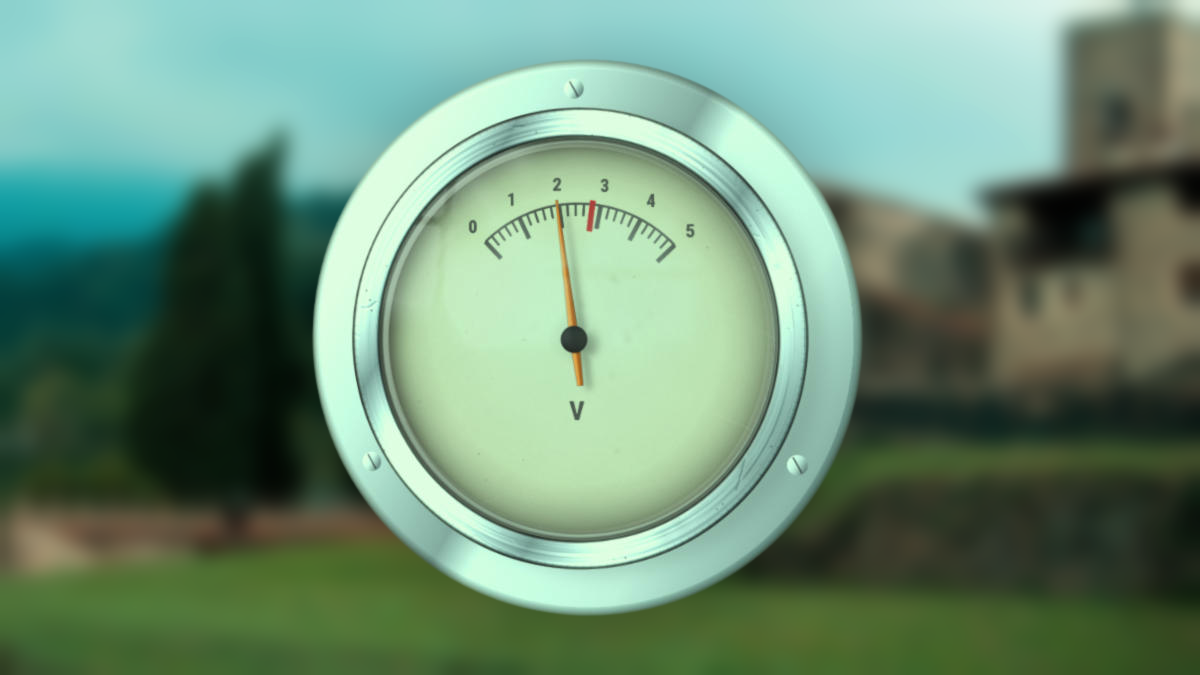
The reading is 2 V
